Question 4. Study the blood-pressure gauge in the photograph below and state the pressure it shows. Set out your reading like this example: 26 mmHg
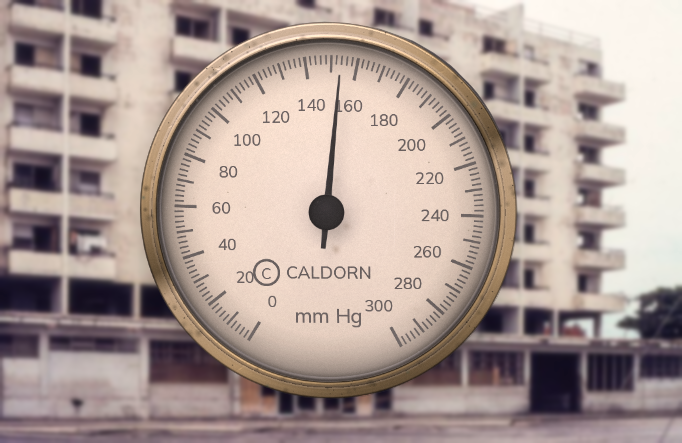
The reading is 154 mmHg
